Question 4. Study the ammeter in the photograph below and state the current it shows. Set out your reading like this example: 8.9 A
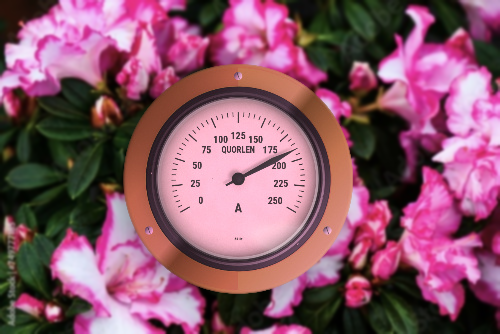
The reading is 190 A
